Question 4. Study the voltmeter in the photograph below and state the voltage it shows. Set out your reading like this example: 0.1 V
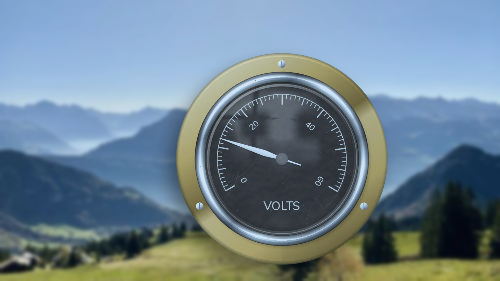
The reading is 12 V
